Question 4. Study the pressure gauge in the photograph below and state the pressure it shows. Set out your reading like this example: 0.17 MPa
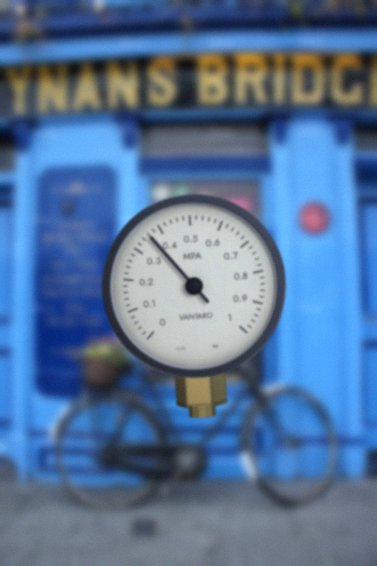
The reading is 0.36 MPa
